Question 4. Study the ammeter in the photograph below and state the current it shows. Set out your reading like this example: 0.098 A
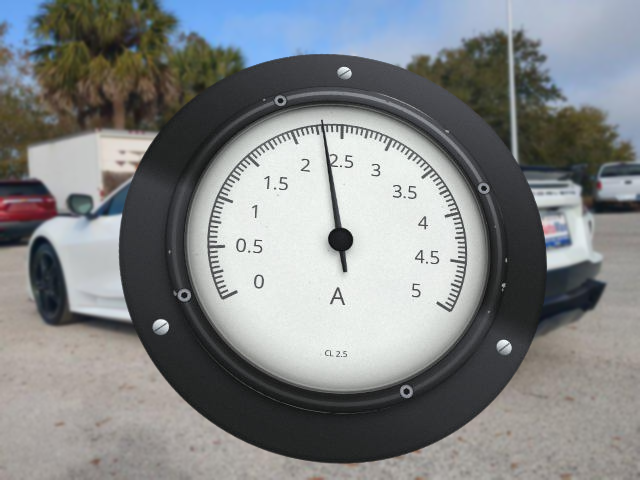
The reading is 2.3 A
